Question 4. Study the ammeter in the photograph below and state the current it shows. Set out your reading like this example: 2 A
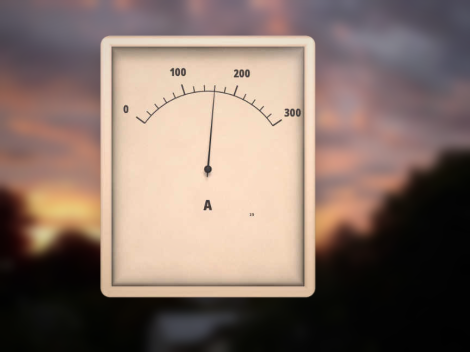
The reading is 160 A
